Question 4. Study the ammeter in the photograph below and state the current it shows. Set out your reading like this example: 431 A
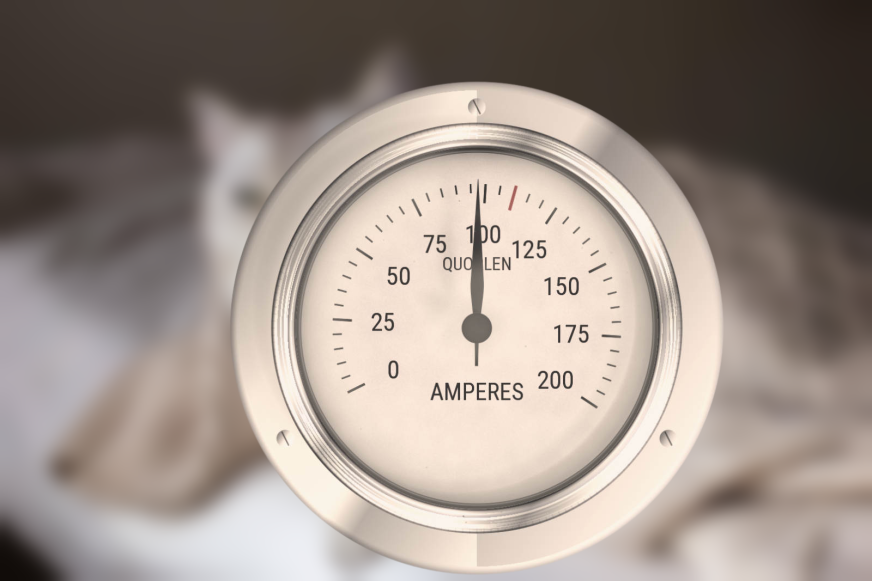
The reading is 97.5 A
